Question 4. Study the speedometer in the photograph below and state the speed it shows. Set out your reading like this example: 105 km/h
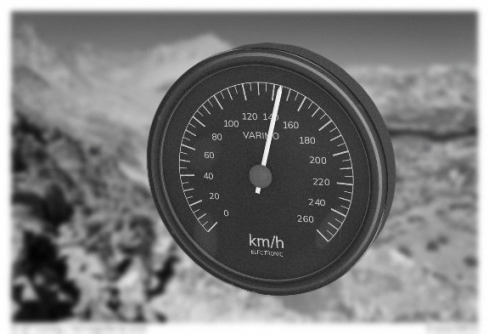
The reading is 145 km/h
